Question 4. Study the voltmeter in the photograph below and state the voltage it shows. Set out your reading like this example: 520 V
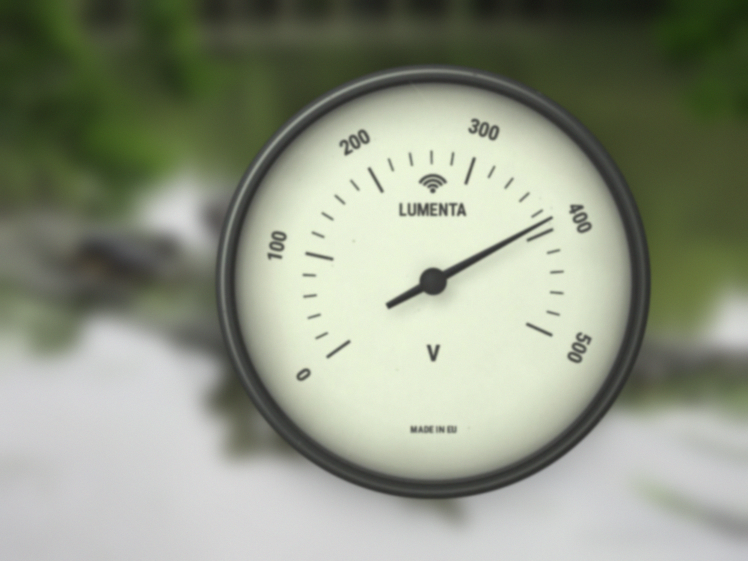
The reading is 390 V
